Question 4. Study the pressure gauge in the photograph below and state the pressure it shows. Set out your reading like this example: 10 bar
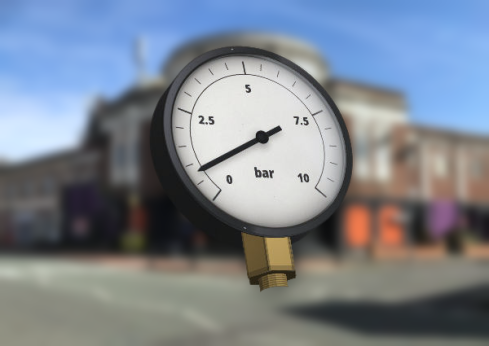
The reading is 0.75 bar
